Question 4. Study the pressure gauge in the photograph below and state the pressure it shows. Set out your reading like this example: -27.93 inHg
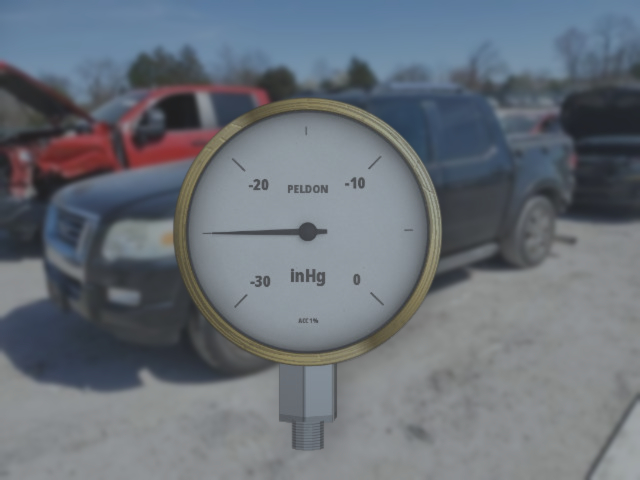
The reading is -25 inHg
